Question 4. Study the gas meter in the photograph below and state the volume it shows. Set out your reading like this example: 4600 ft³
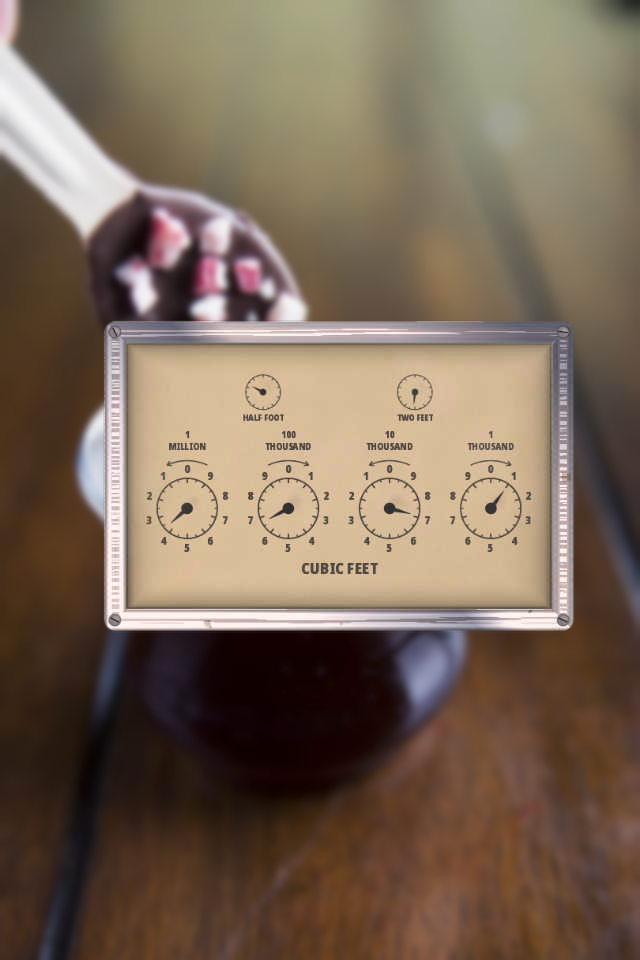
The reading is 367100 ft³
